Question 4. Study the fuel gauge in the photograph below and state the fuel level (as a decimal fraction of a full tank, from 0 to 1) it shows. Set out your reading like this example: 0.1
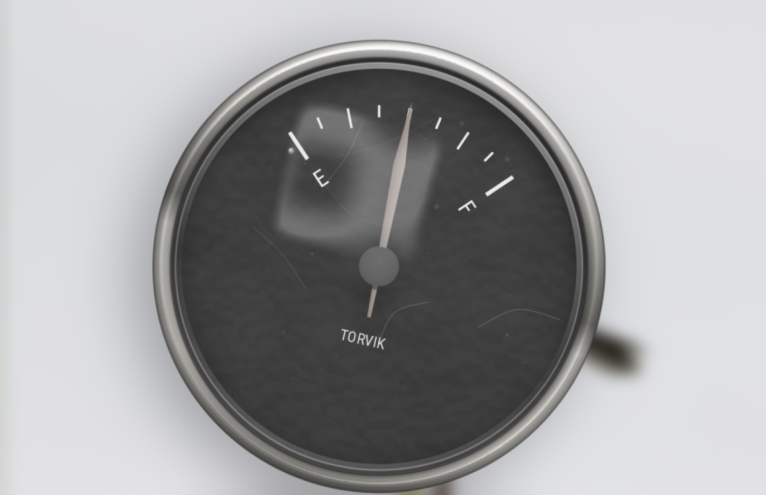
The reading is 0.5
